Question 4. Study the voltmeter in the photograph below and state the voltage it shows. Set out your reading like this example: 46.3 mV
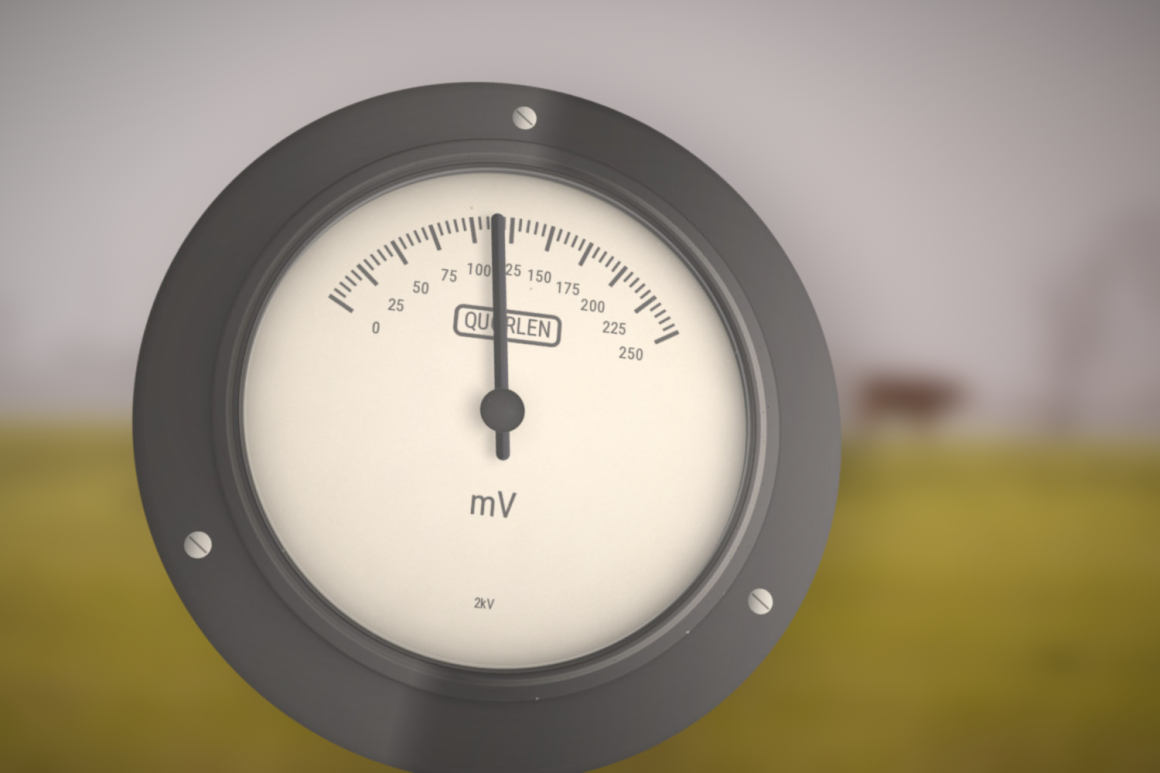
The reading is 115 mV
